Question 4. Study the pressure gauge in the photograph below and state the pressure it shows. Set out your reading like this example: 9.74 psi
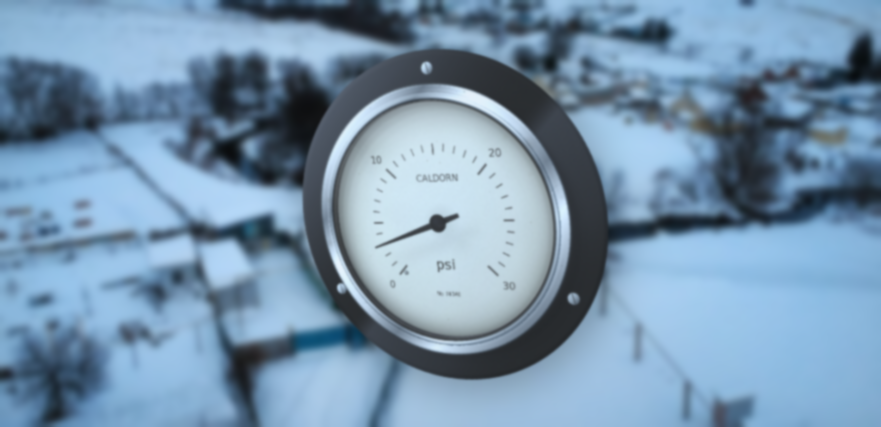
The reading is 3 psi
